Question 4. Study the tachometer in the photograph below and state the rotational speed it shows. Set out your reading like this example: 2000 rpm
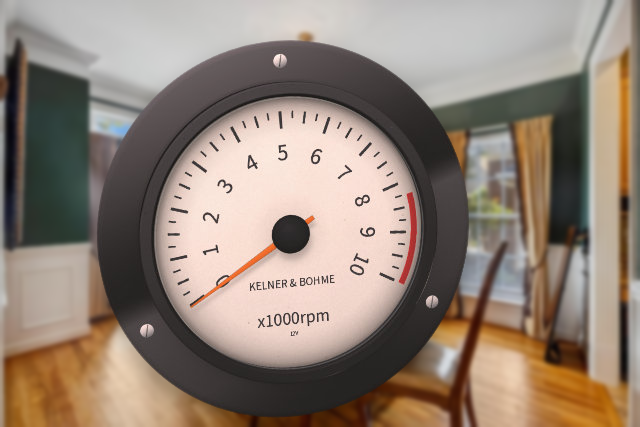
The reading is 0 rpm
